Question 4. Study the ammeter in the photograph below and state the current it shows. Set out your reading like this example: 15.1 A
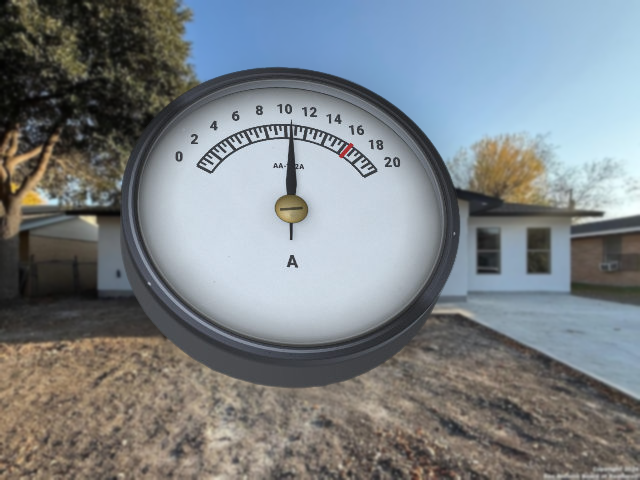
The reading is 10.5 A
